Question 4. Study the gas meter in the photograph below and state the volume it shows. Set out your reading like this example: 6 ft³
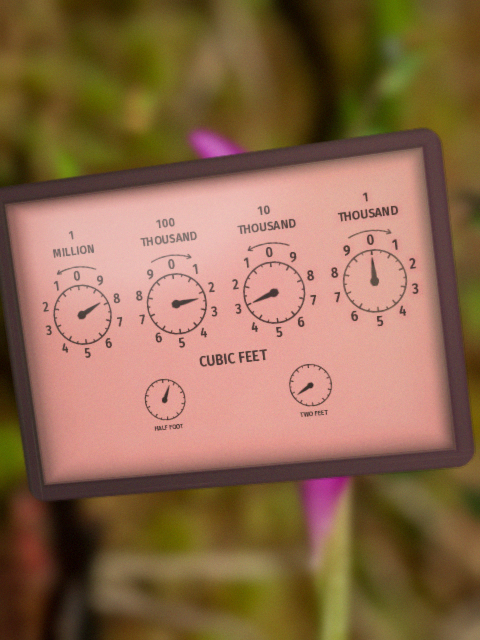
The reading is 823000 ft³
